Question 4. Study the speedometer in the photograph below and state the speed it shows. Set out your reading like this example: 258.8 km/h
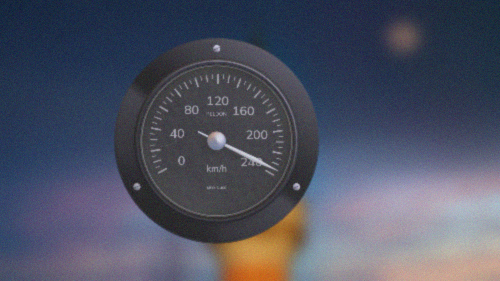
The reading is 235 km/h
